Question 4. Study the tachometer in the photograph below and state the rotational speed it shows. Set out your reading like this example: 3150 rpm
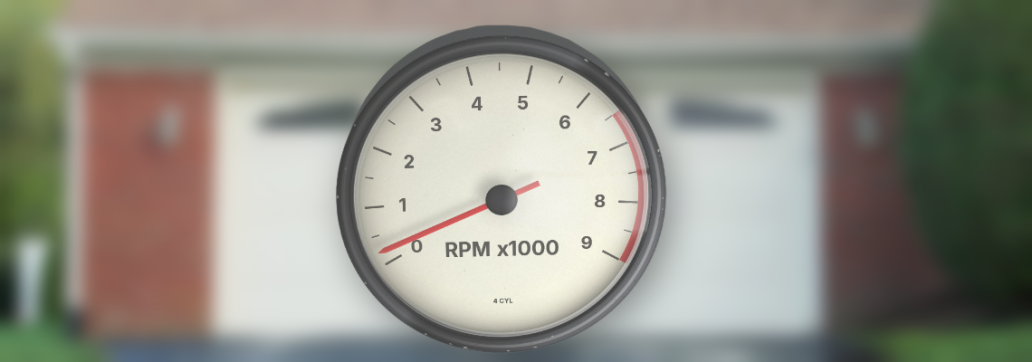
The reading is 250 rpm
